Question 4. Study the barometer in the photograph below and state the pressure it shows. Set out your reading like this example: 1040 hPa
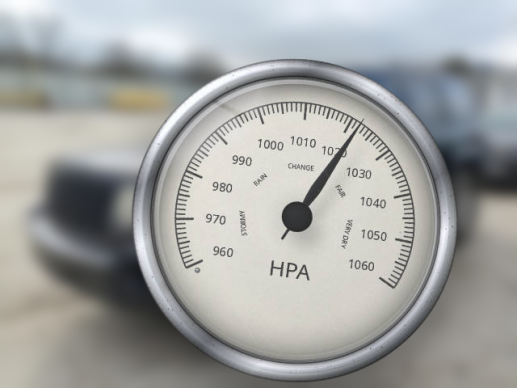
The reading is 1022 hPa
